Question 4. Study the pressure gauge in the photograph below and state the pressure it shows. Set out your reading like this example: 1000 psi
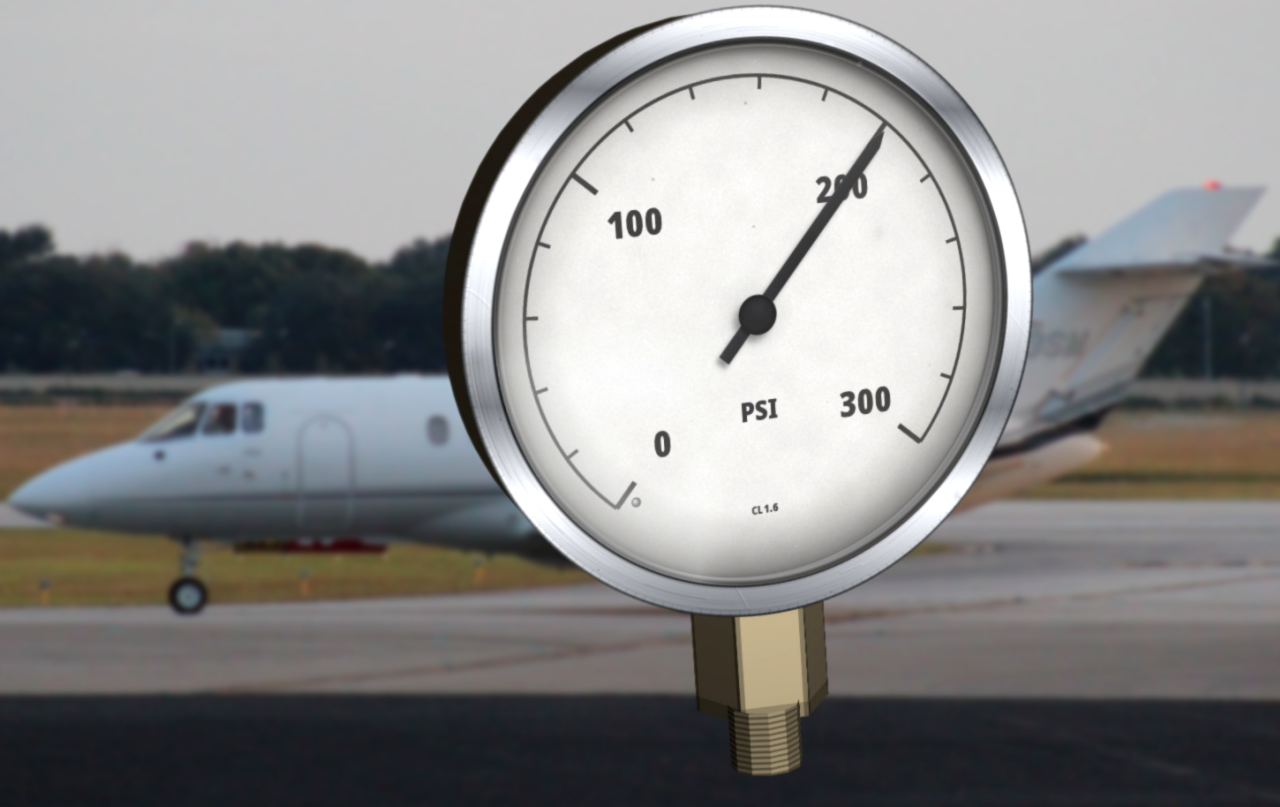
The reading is 200 psi
